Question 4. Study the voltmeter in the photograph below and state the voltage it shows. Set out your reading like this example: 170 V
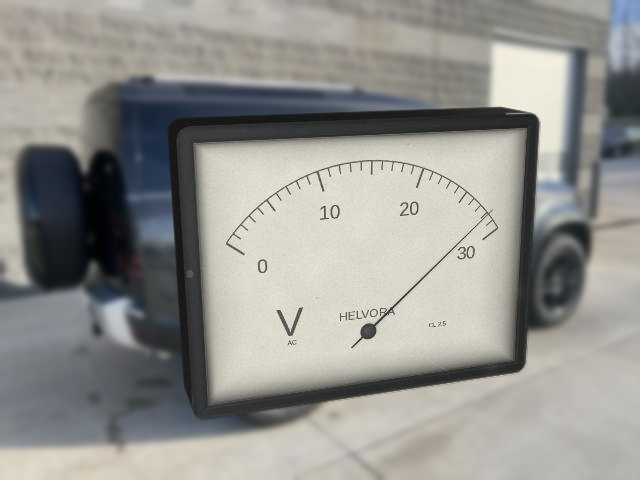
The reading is 28 V
